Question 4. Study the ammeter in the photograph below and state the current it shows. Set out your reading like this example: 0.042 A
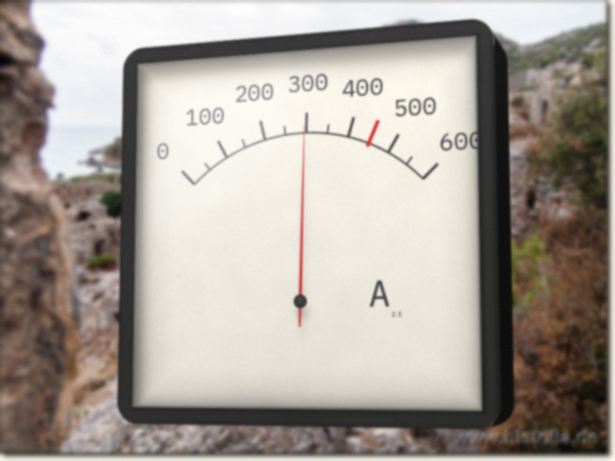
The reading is 300 A
